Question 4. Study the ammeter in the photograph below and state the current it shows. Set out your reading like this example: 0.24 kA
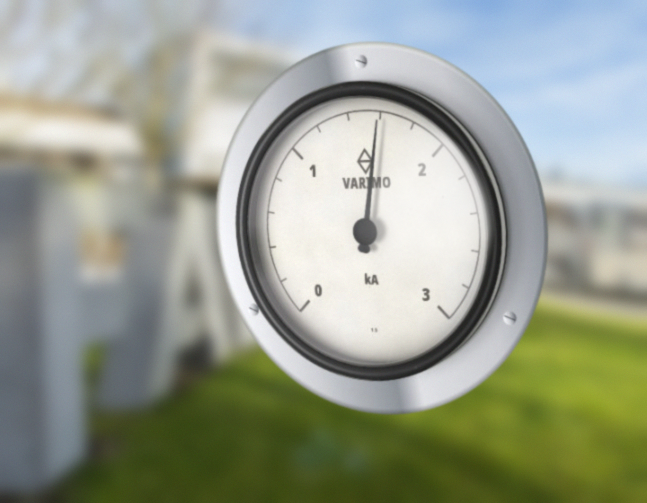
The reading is 1.6 kA
